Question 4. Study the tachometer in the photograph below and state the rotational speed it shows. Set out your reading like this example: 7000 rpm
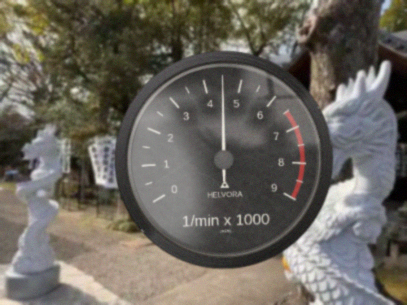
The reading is 4500 rpm
